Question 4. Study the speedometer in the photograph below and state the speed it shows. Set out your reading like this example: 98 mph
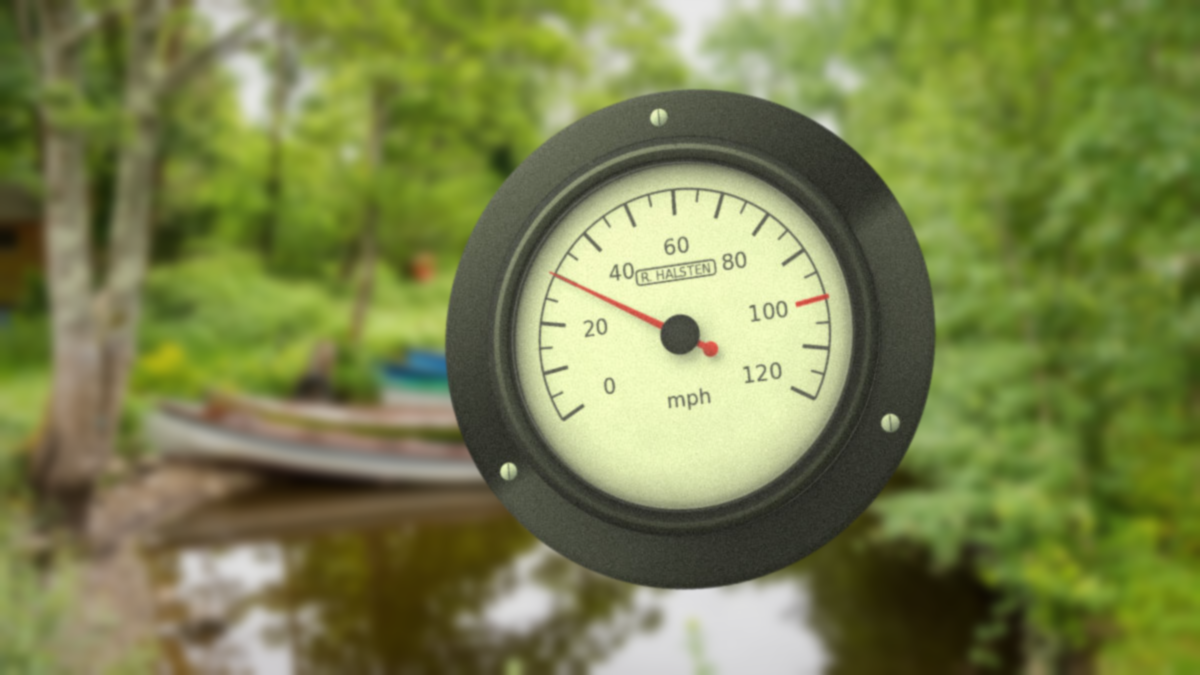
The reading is 30 mph
